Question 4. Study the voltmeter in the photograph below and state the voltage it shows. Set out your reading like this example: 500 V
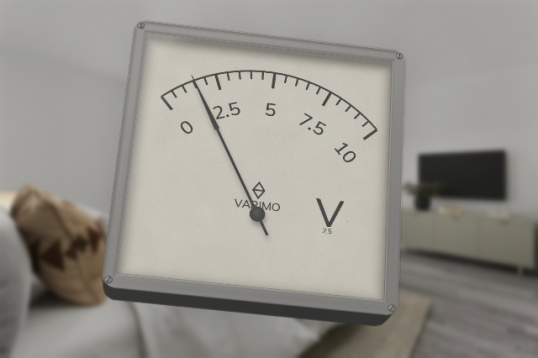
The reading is 1.5 V
